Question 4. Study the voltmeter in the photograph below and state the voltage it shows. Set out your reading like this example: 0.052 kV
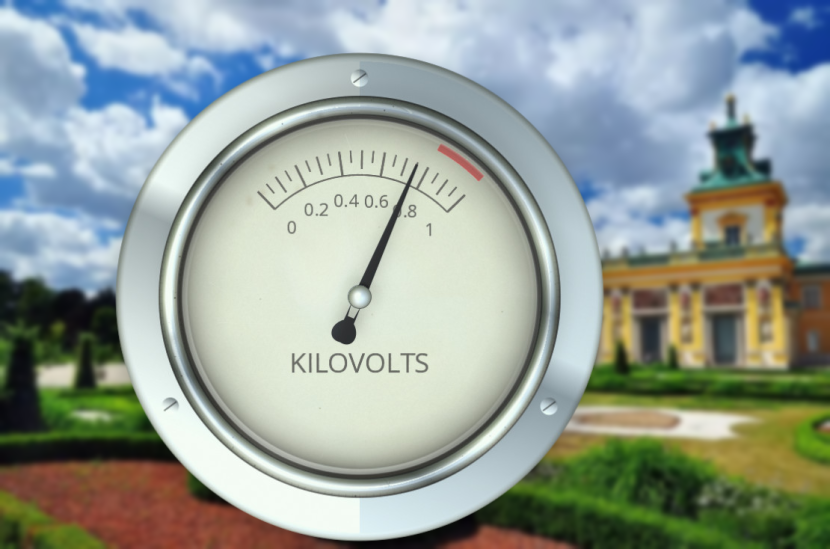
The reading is 0.75 kV
